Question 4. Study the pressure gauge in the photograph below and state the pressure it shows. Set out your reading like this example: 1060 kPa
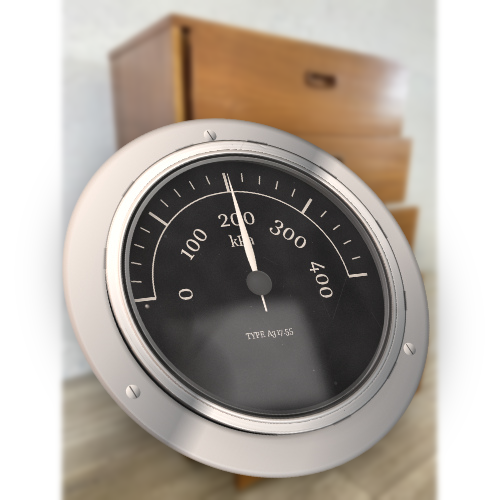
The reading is 200 kPa
